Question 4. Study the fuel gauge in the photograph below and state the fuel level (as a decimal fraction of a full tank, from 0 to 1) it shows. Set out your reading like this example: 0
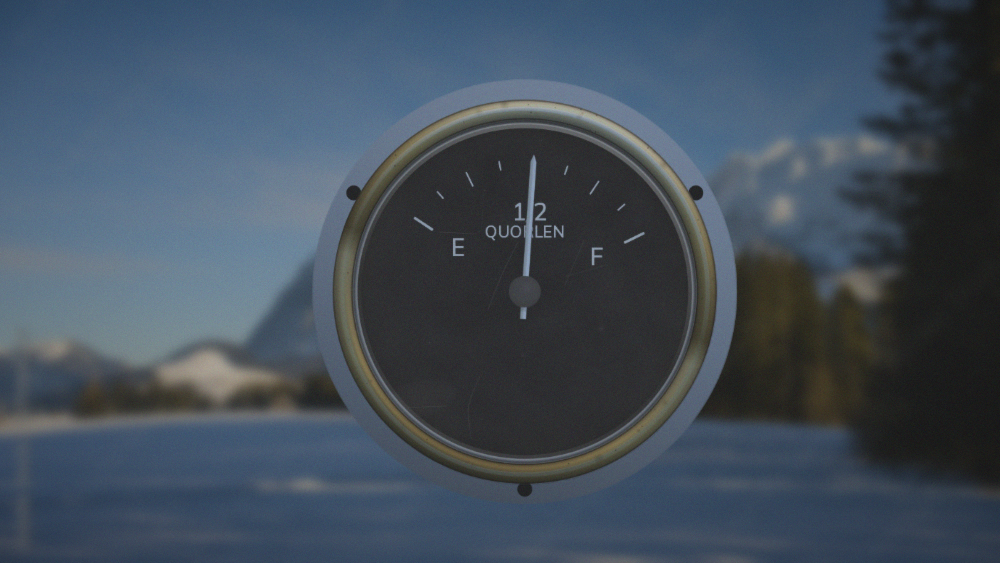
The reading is 0.5
